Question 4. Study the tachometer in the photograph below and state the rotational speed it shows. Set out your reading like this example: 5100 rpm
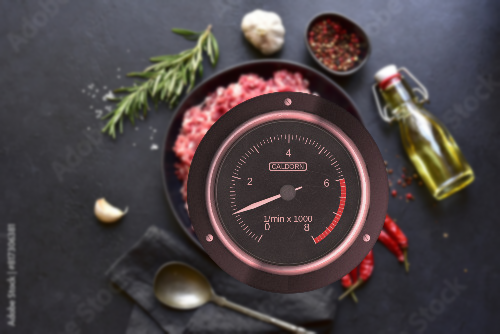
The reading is 1000 rpm
